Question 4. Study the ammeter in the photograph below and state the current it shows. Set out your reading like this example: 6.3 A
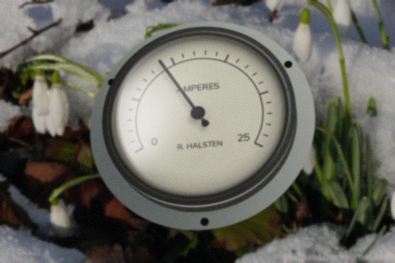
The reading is 9 A
